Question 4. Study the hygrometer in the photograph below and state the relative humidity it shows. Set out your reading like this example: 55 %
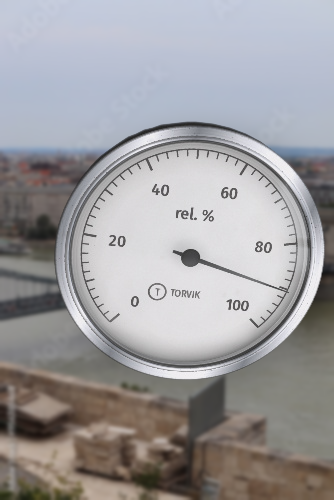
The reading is 90 %
